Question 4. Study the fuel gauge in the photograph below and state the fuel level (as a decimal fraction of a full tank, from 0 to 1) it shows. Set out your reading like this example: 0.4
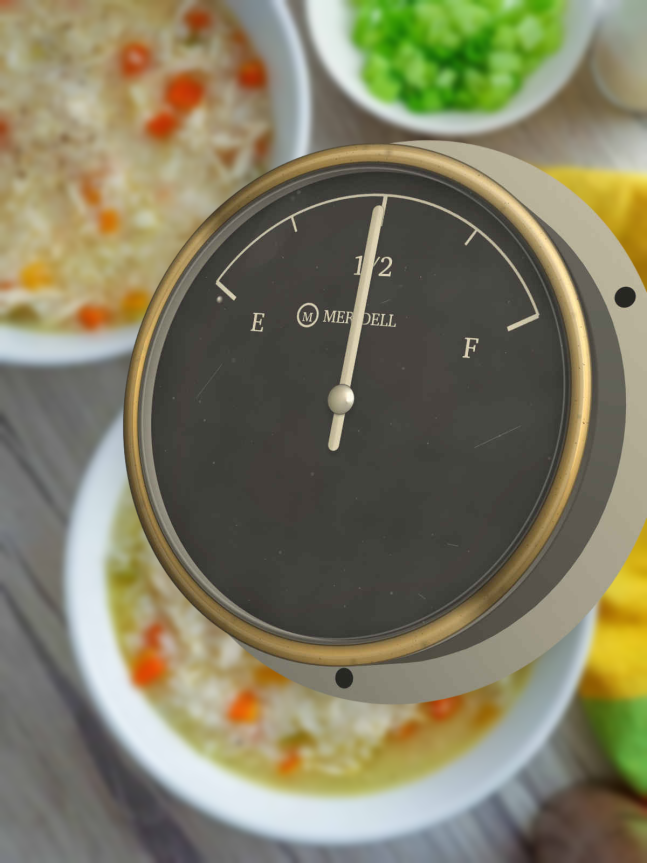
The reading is 0.5
